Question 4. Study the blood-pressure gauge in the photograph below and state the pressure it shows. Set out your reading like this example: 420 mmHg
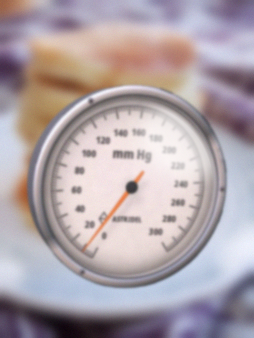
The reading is 10 mmHg
